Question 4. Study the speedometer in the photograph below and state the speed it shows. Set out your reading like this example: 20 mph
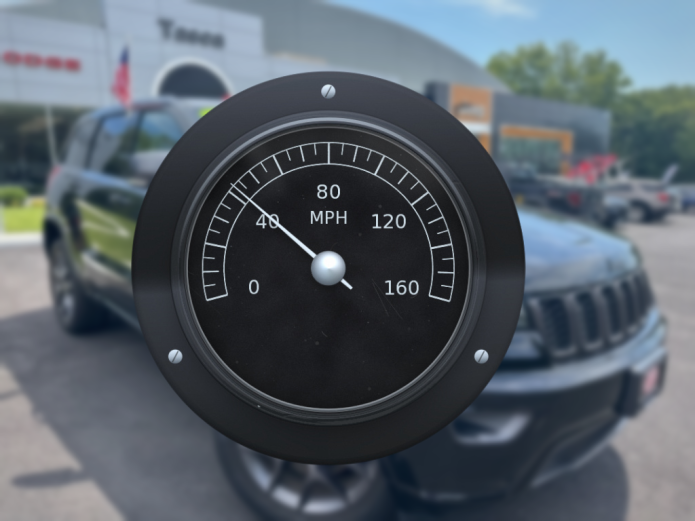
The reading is 42.5 mph
